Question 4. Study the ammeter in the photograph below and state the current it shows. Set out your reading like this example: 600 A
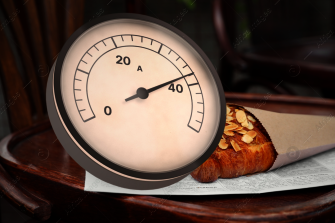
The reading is 38 A
